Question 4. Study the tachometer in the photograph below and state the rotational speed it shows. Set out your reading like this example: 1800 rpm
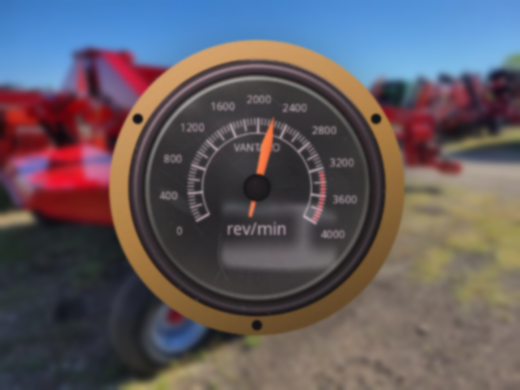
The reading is 2200 rpm
